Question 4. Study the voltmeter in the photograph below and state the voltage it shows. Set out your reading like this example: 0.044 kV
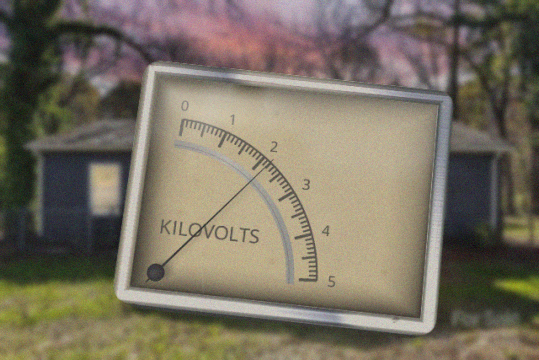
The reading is 2.2 kV
